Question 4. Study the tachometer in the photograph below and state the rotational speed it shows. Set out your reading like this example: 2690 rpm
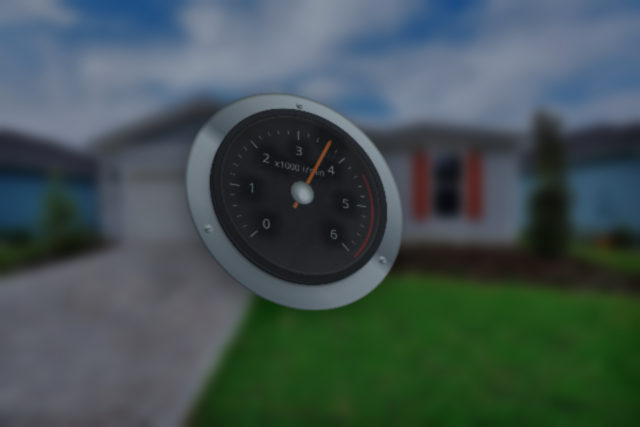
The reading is 3600 rpm
